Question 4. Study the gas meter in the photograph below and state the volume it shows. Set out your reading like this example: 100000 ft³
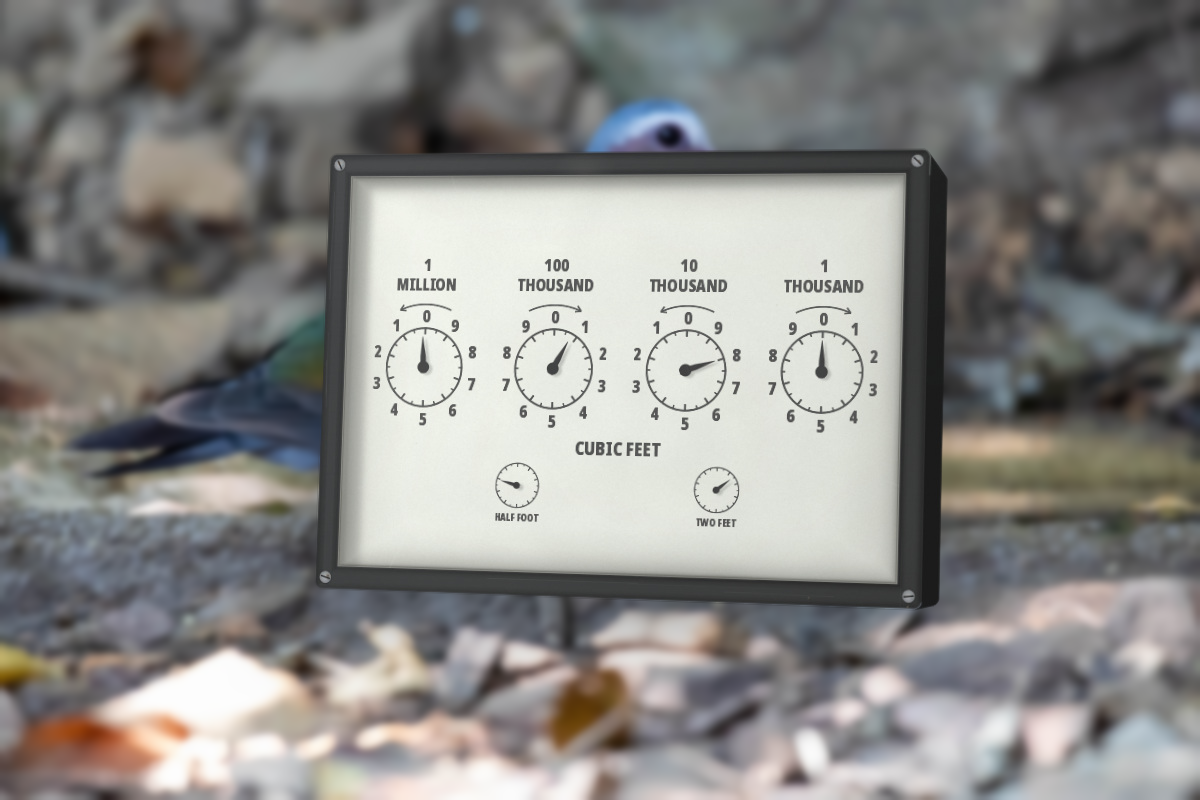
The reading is 8000 ft³
